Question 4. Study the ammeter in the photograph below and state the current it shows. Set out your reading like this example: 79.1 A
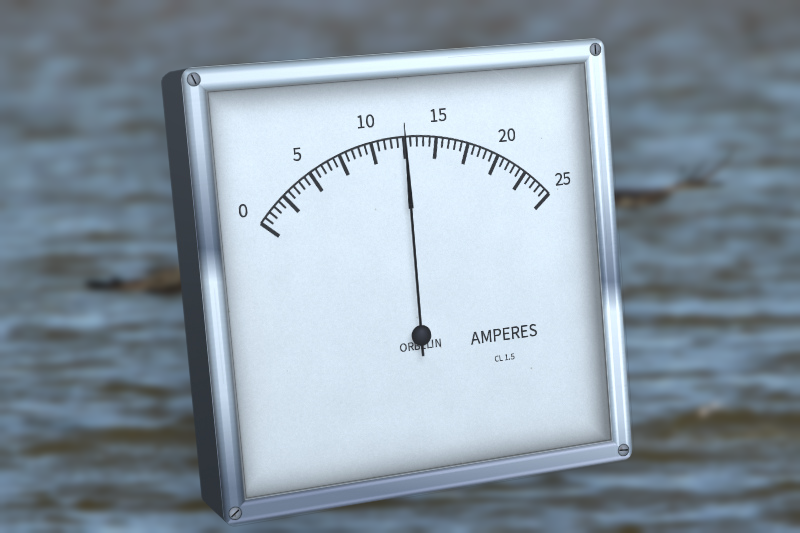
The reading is 12.5 A
